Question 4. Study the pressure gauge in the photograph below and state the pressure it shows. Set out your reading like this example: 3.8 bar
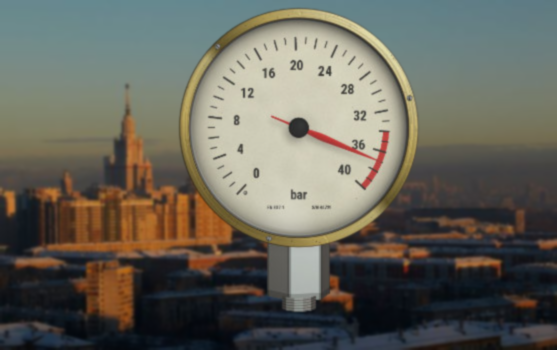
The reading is 37 bar
